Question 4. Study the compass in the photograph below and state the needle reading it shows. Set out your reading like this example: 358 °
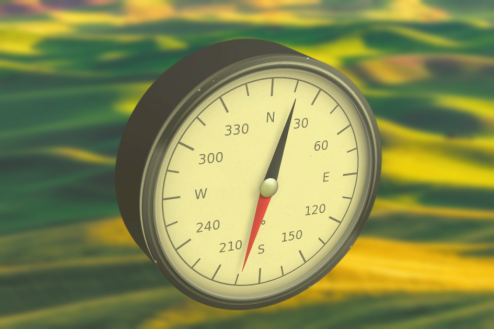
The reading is 195 °
